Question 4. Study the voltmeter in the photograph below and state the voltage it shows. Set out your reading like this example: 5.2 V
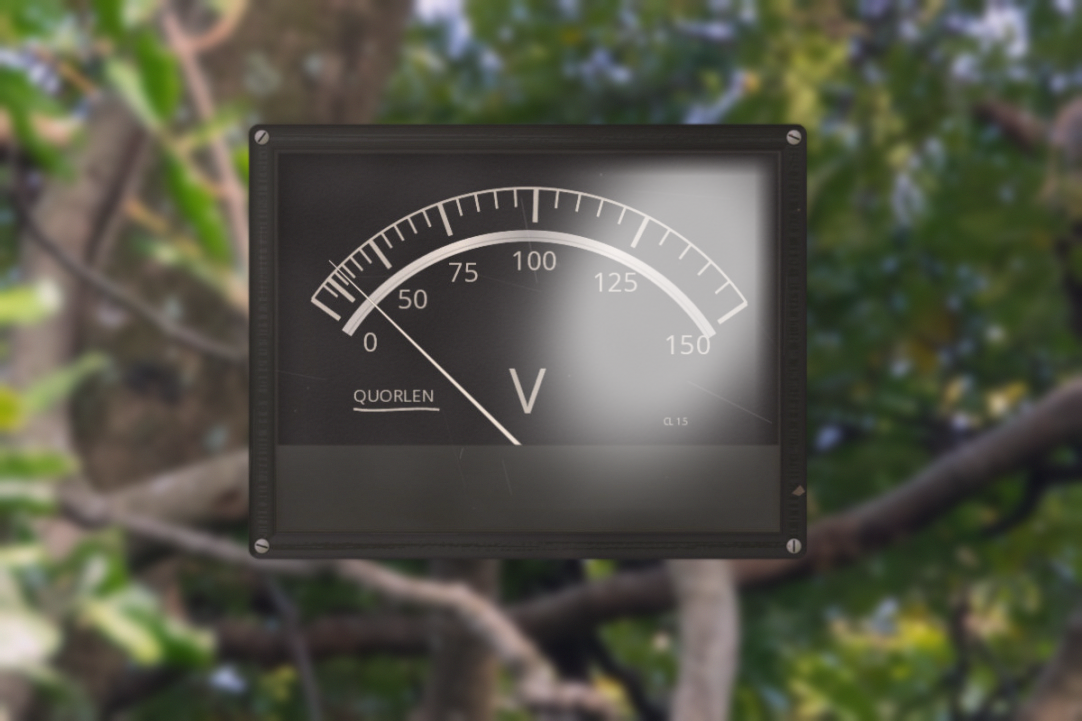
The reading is 32.5 V
